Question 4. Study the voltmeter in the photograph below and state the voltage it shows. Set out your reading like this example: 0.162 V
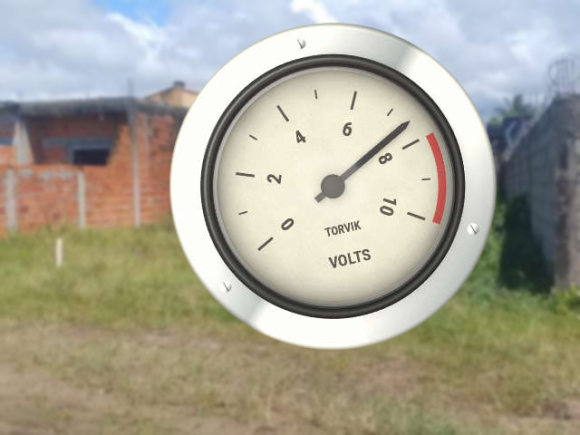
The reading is 7.5 V
